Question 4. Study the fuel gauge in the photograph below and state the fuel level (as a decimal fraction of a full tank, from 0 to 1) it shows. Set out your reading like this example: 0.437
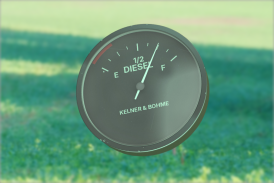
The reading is 0.75
